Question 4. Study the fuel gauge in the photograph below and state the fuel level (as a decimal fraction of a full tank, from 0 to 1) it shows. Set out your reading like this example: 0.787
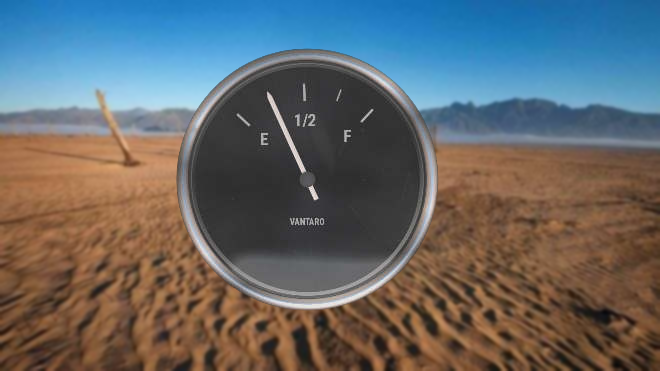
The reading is 0.25
